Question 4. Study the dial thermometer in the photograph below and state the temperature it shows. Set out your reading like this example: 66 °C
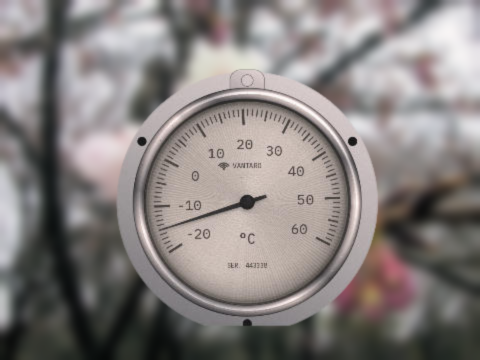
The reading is -15 °C
